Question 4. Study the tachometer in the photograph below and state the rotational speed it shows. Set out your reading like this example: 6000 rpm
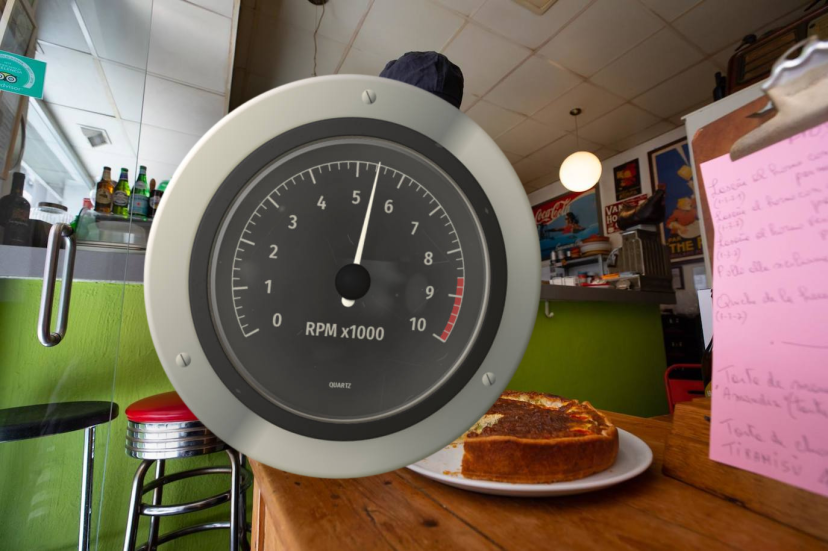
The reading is 5400 rpm
